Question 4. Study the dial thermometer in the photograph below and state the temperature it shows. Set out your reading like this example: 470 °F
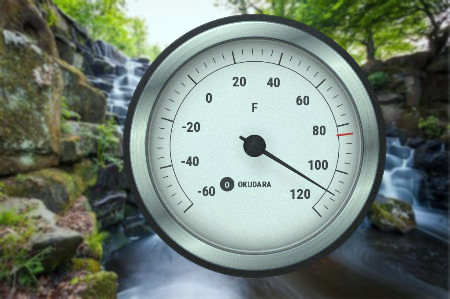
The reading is 110 °F
